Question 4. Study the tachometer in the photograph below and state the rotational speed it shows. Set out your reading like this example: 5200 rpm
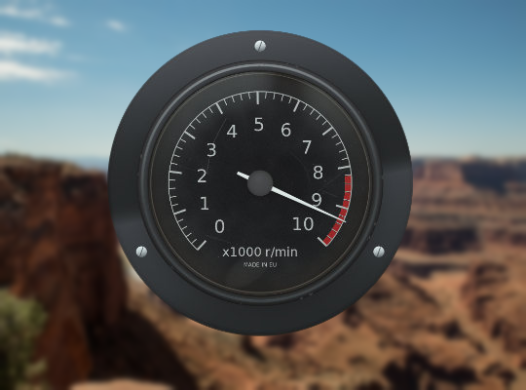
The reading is 9300 rpm
